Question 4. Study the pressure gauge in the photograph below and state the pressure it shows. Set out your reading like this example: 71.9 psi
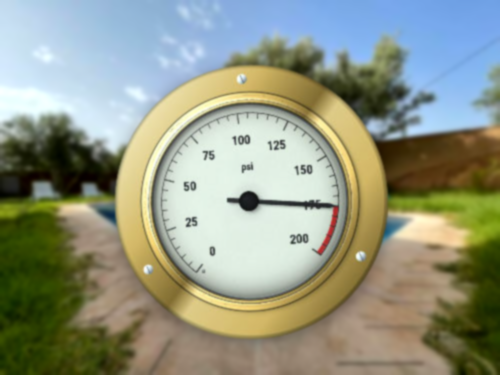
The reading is 175 psi
